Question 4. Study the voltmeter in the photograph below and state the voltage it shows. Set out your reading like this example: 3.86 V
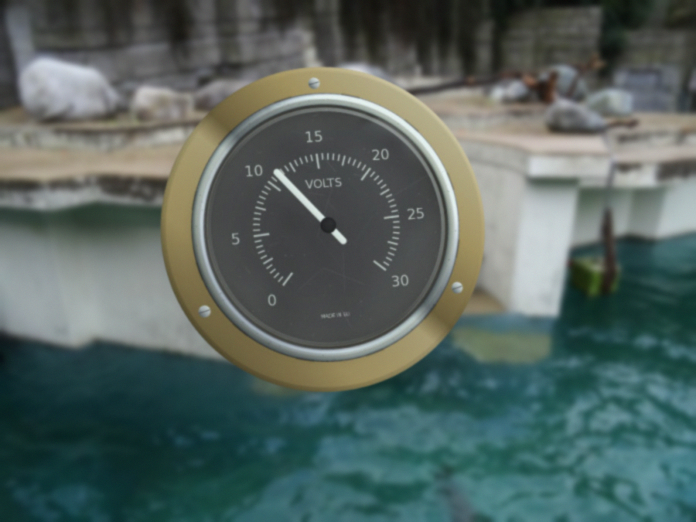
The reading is 11 V
